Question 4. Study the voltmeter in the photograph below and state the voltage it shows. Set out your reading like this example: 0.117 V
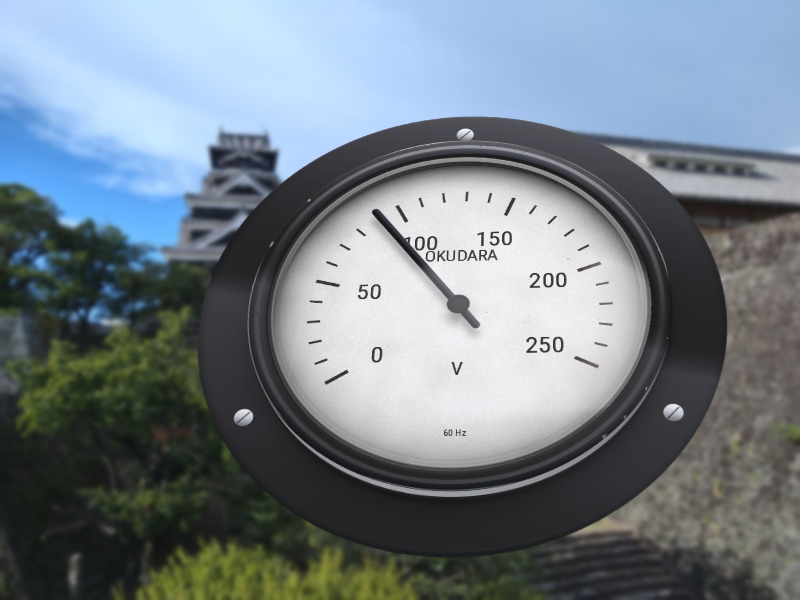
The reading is 90 V
